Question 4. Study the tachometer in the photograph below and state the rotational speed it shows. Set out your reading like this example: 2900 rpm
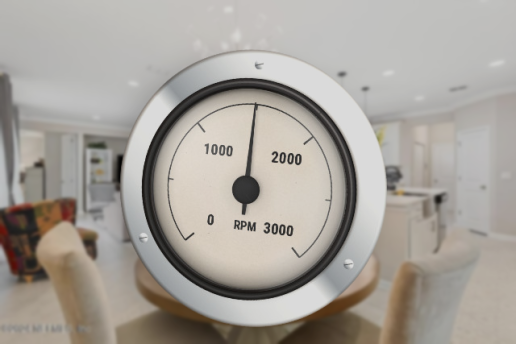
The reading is 1500 rpm
